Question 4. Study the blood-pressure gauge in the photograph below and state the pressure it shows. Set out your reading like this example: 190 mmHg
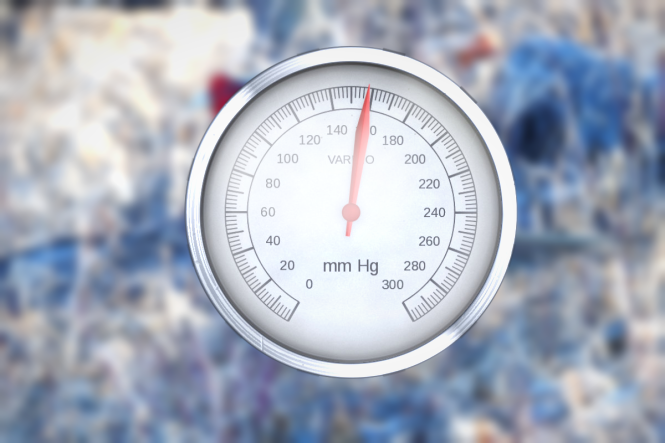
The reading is 158 mmHg
